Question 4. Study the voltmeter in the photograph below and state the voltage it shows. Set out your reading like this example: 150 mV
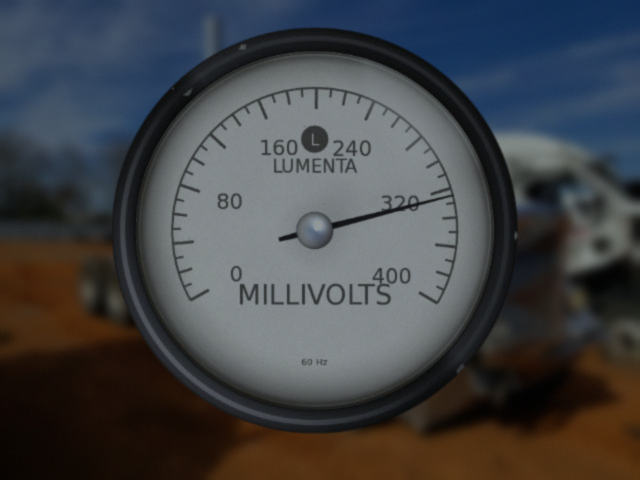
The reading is 325 mV
